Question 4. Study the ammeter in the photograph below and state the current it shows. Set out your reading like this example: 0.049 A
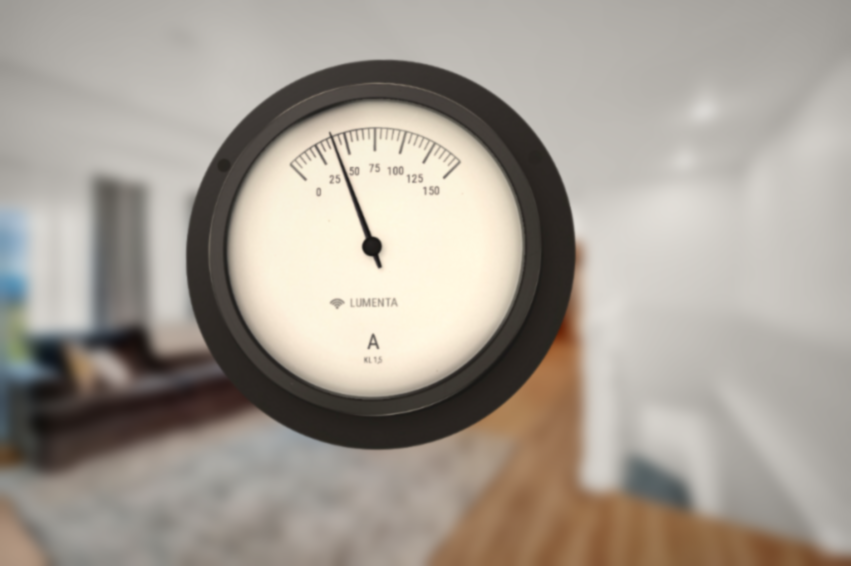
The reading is 40 A
